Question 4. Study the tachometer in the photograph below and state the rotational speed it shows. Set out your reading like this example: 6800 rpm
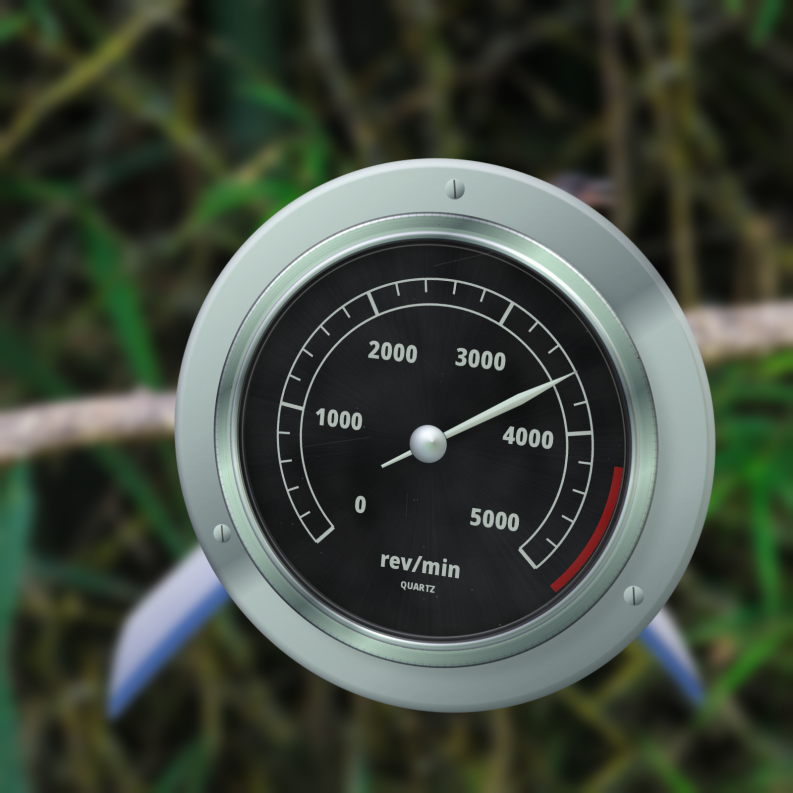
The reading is 3600 rpm
